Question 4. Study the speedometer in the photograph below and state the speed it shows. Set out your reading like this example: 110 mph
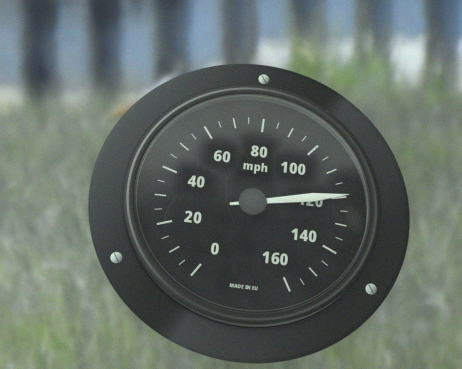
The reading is 120 mph
